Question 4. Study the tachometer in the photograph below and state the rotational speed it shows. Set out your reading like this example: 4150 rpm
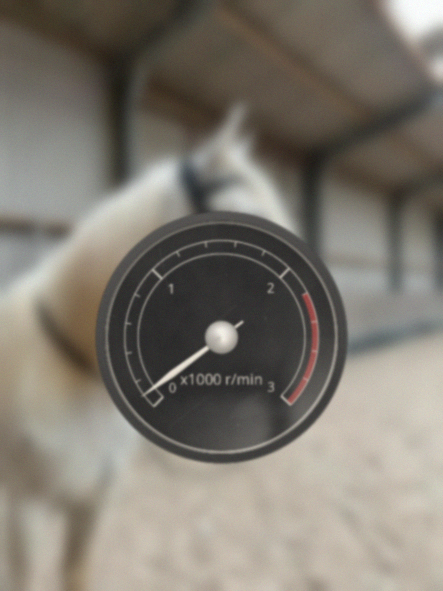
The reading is 100 rpm
